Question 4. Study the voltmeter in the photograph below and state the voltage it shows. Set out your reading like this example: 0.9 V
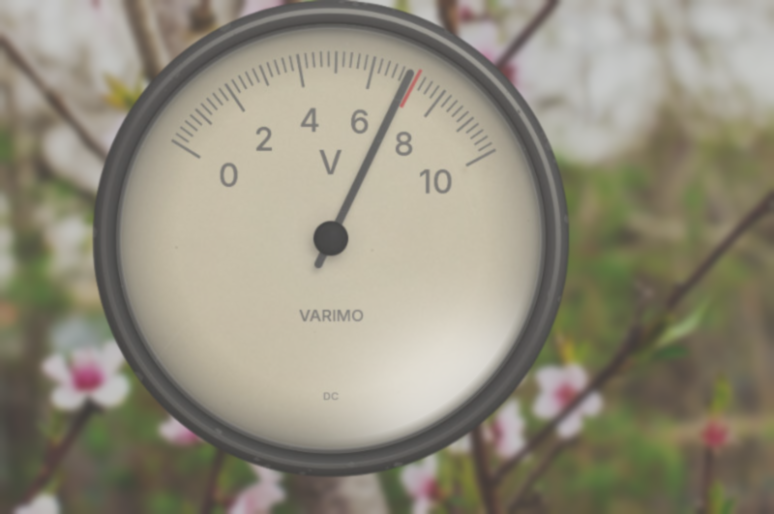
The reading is 7 V
